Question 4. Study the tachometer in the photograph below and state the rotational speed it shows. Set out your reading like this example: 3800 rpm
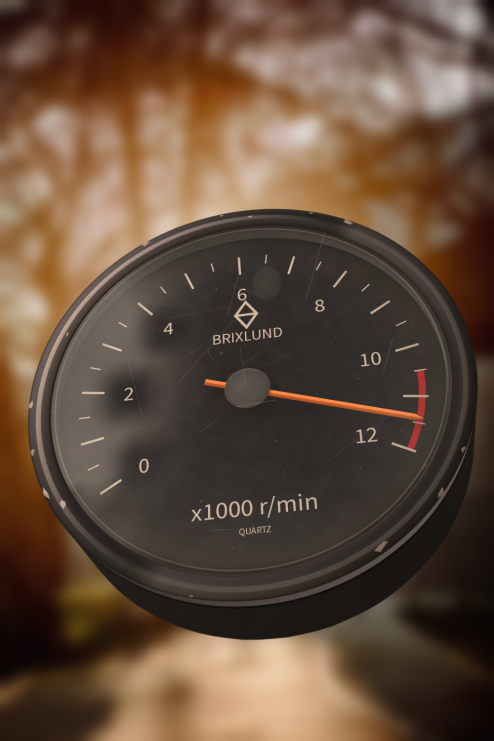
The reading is 11500 rpm
